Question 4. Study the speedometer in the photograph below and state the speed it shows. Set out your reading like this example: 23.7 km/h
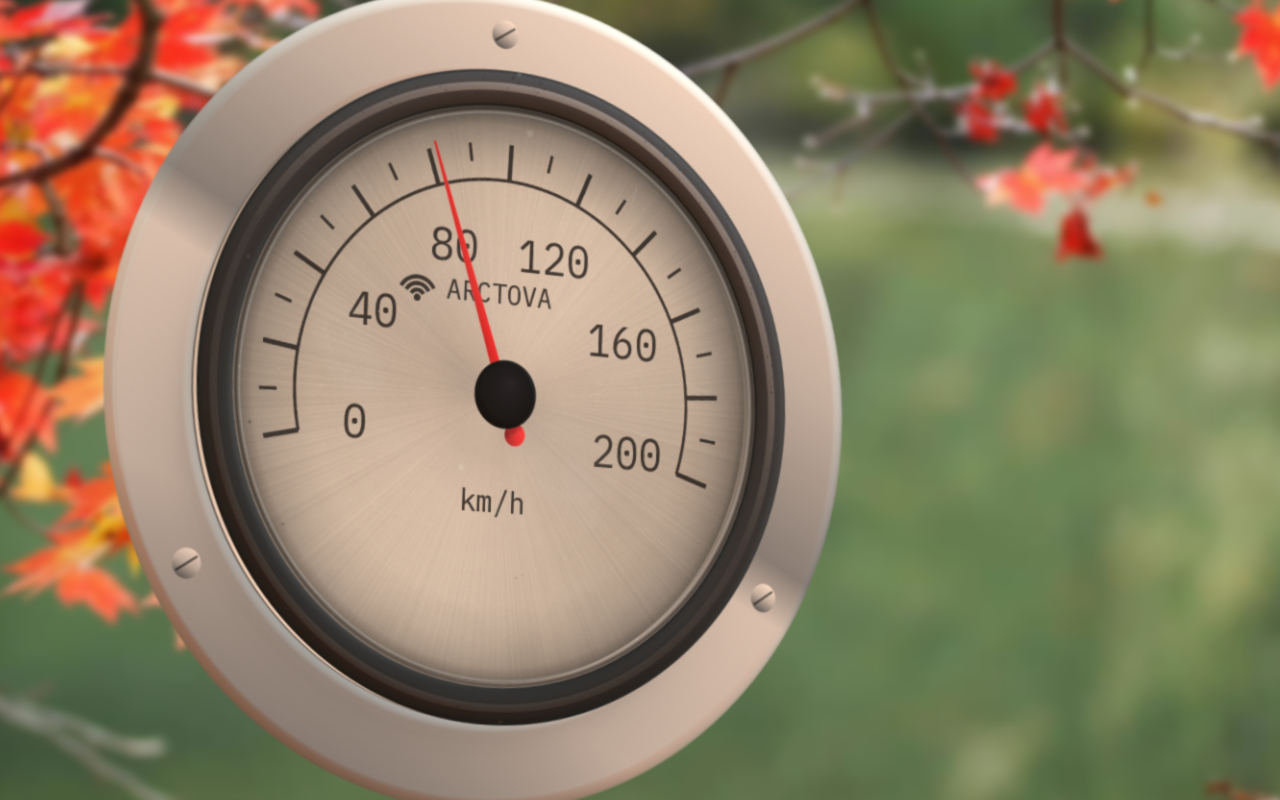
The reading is 80 km/h
